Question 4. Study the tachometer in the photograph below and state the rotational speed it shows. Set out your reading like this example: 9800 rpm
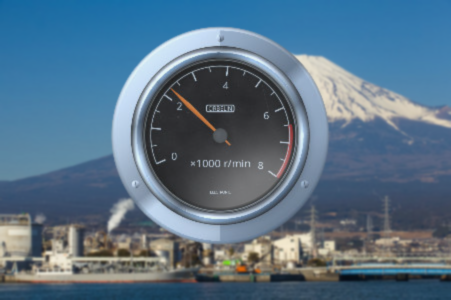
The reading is 2250 rpm
